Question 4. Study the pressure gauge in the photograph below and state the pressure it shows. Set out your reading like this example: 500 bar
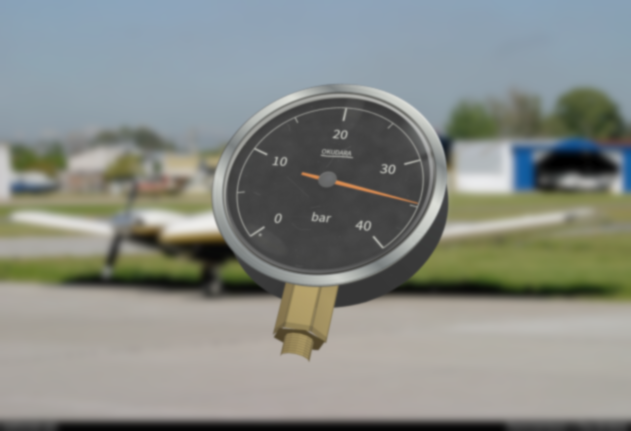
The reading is 35 bar
